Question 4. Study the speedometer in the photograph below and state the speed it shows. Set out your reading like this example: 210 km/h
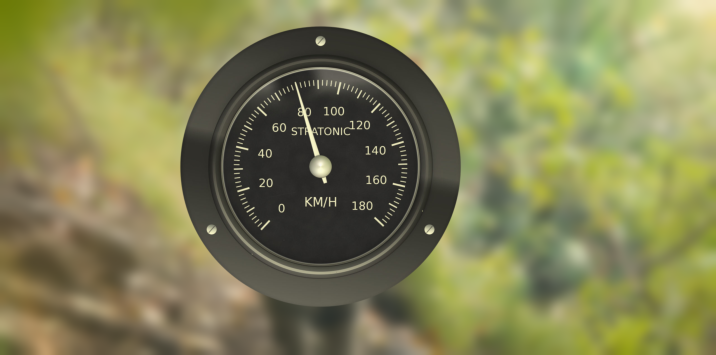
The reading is 80 km/h
